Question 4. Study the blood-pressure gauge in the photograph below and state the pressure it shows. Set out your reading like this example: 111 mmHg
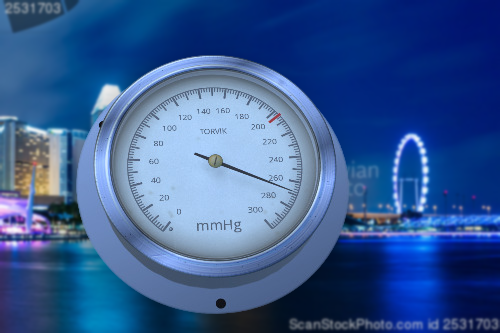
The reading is 270 mmHg
